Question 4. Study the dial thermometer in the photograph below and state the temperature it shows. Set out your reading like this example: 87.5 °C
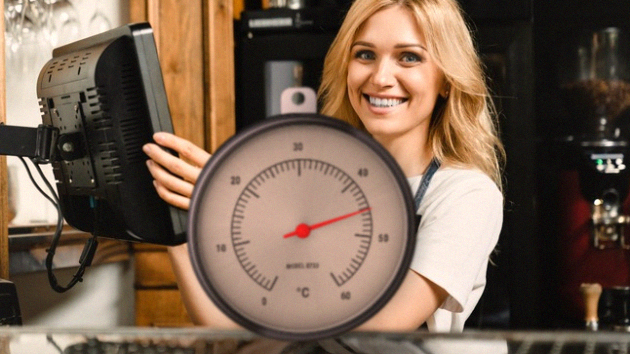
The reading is 45 °C
